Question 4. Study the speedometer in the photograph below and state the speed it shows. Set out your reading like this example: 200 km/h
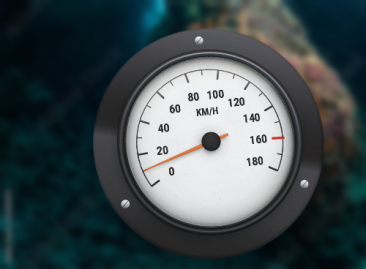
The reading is 10 km/h
